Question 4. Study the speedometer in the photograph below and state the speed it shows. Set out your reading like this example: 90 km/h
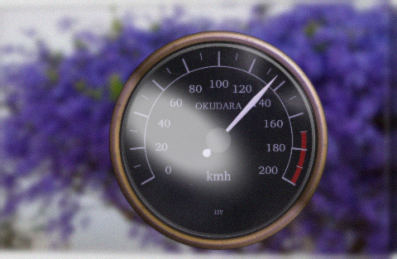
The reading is 135 km/h
